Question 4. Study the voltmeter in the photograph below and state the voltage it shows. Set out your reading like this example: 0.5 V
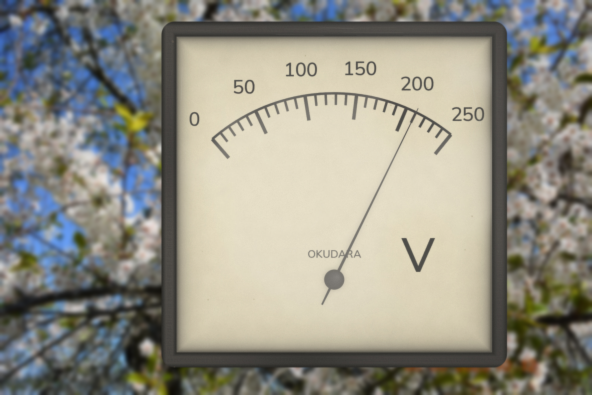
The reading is 210 V
